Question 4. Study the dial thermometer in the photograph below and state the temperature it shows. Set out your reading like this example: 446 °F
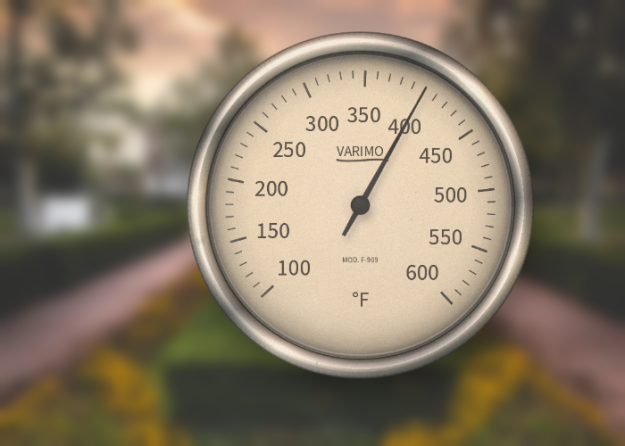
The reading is 400 °F
